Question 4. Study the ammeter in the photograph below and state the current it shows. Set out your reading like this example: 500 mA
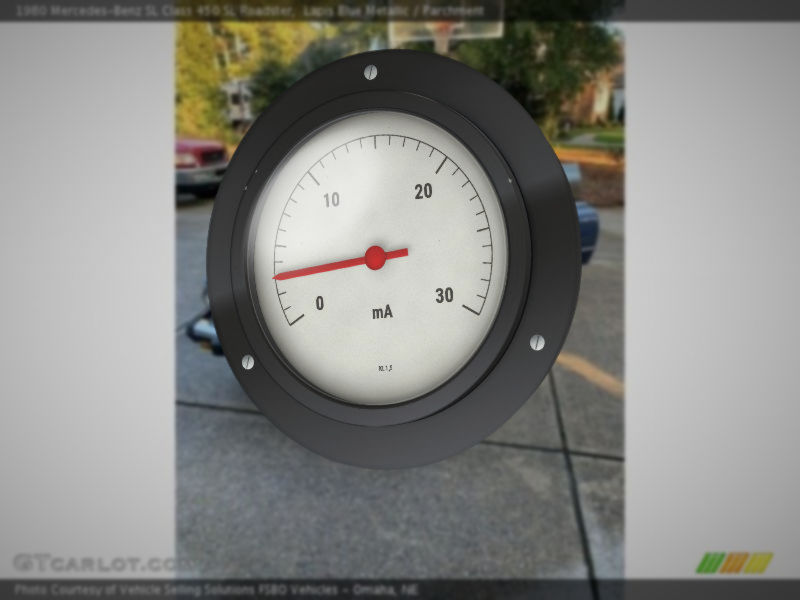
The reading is 3 mA
